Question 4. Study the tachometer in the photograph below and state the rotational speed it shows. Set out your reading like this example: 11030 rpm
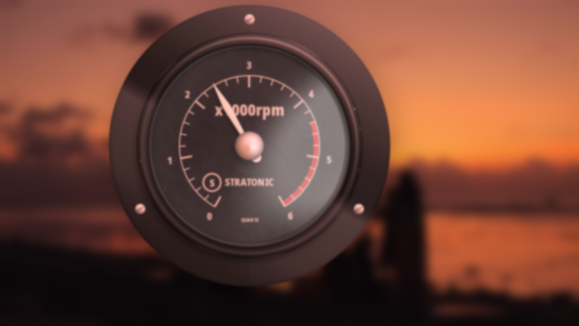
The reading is 2400 rpm
